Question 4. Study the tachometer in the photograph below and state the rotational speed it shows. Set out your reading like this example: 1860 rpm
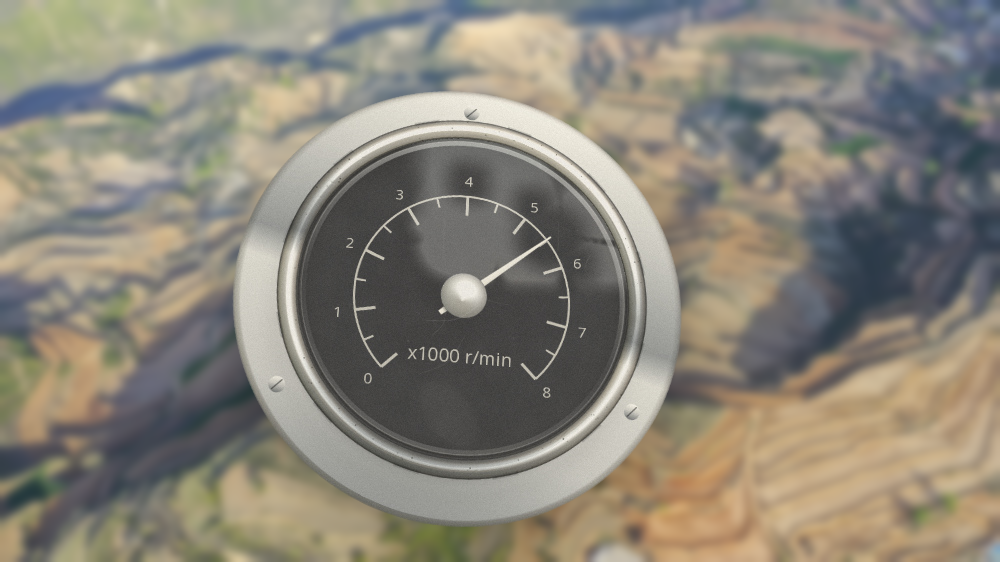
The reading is 5500 rpm
